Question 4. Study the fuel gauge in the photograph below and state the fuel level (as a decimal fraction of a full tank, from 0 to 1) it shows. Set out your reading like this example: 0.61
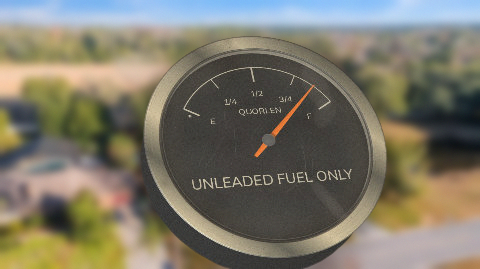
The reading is 0.875
